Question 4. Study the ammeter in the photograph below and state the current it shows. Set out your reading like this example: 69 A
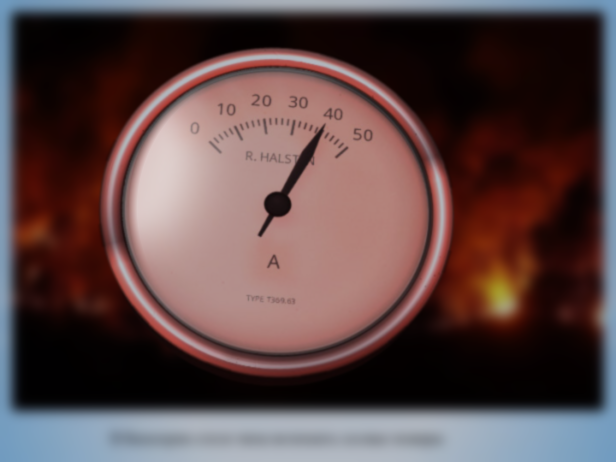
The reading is 40 A
